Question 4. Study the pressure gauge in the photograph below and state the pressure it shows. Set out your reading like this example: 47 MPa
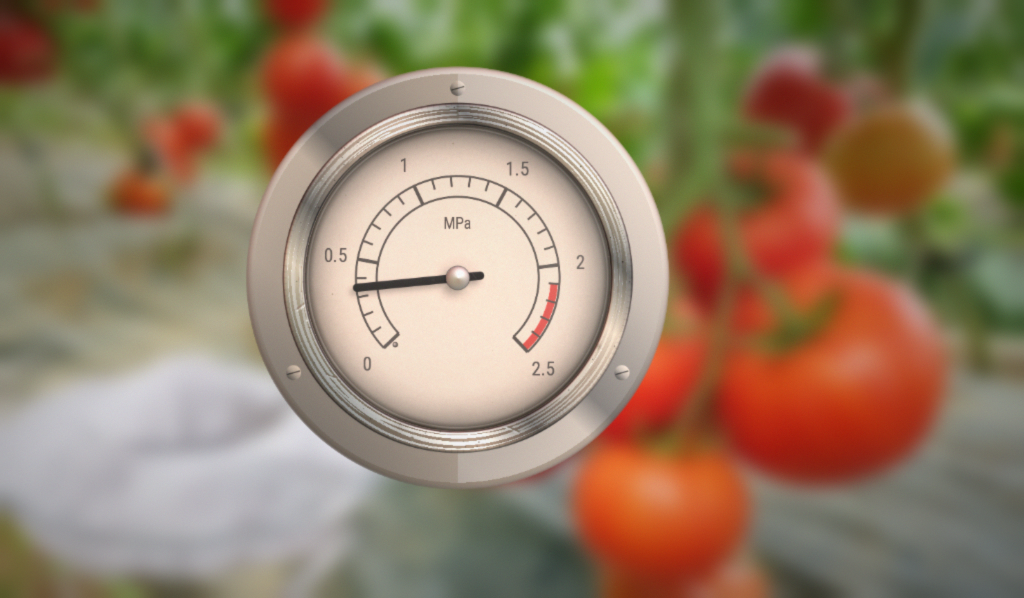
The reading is 0.35 MPa
